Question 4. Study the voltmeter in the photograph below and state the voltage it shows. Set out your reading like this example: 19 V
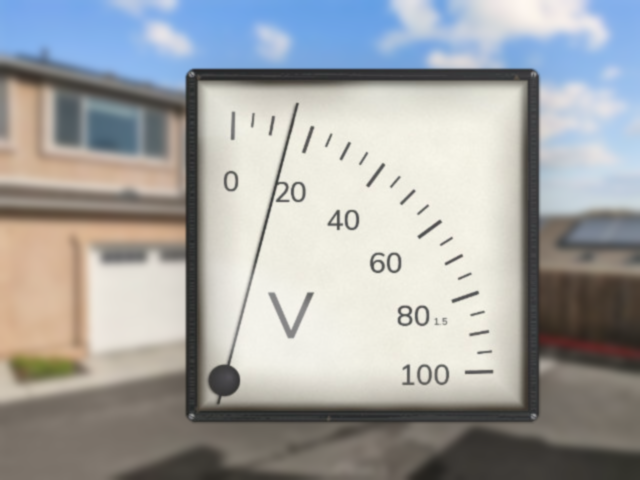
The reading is 15 V
